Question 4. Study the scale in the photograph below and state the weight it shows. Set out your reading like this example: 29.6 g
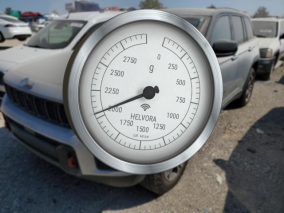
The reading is 2050 g
